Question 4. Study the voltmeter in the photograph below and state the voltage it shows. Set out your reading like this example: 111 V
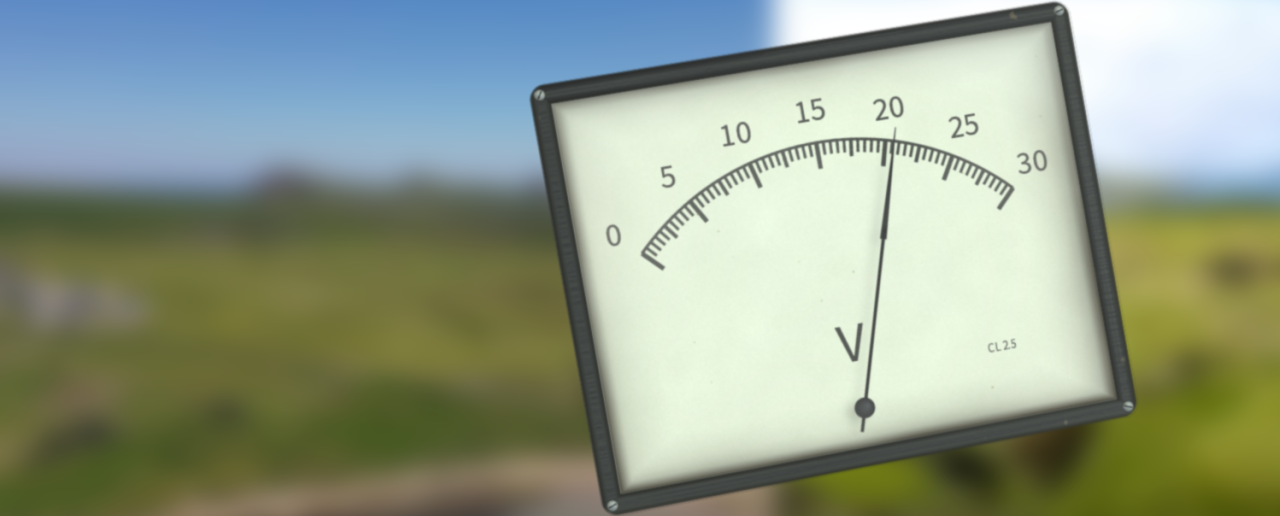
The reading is 20.5 V
